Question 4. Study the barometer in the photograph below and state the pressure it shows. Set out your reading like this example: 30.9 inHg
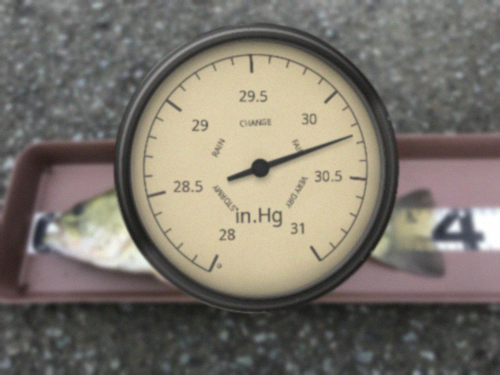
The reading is 30.25 inHg
